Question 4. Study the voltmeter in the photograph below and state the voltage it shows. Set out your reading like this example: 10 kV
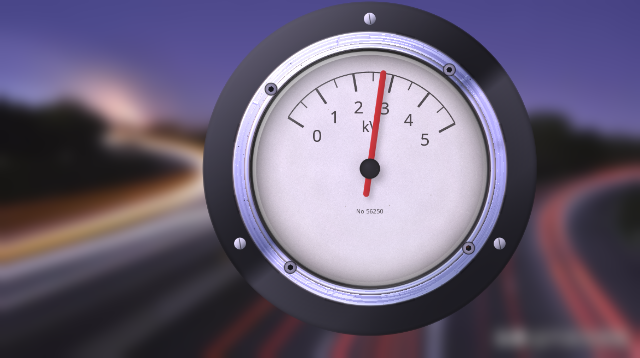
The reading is 2.75 kV
